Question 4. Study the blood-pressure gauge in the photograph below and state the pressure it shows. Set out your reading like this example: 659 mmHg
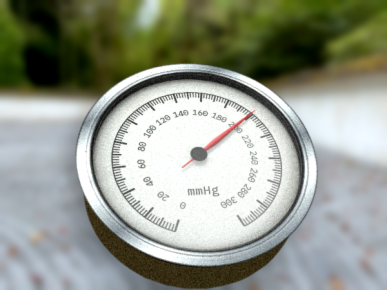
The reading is 200 mmHg
